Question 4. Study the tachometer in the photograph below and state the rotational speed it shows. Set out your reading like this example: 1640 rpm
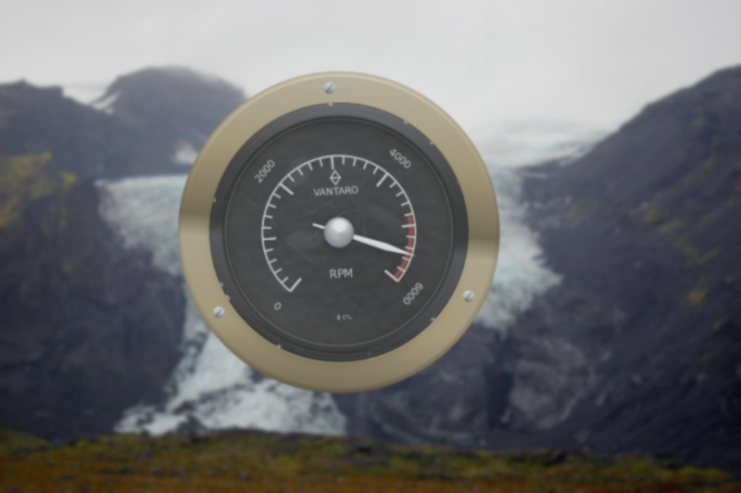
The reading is 5500 rpm
